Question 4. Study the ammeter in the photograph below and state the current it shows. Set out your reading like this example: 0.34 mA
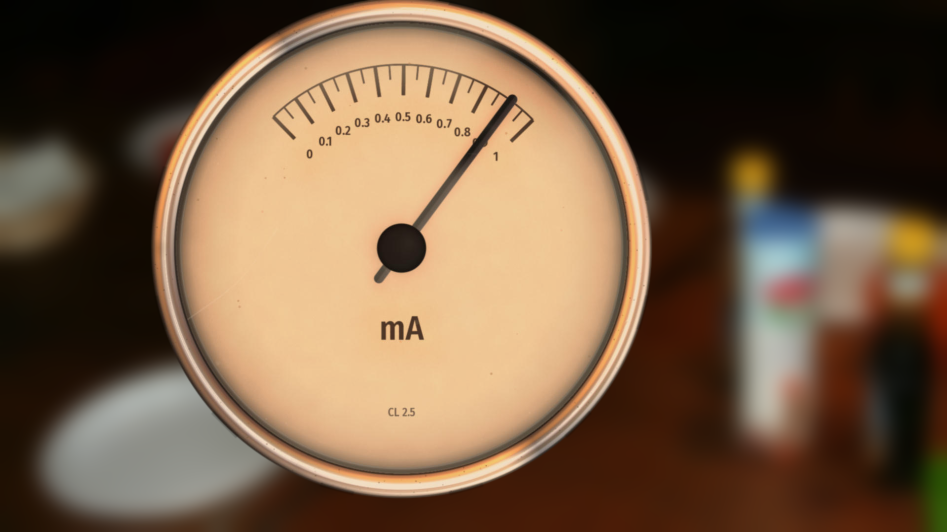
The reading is 0.9 mA
